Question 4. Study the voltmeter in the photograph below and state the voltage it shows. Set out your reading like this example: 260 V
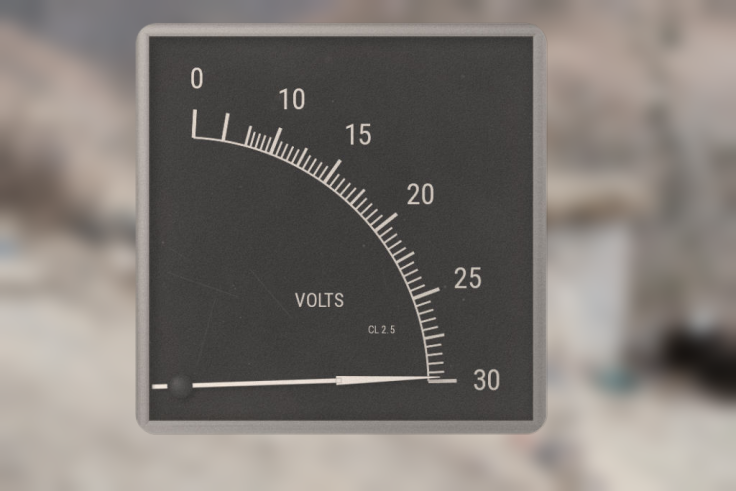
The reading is 29.75 V
